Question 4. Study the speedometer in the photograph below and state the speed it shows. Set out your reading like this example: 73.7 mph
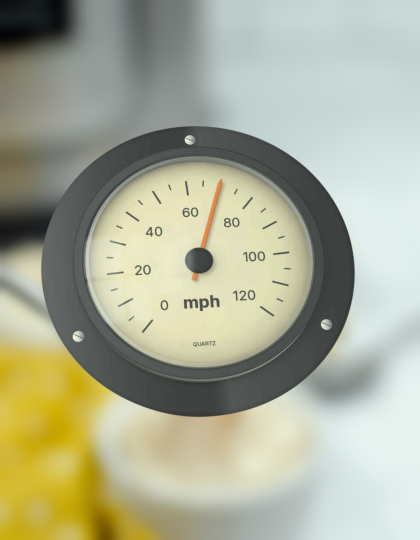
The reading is 70 mph
